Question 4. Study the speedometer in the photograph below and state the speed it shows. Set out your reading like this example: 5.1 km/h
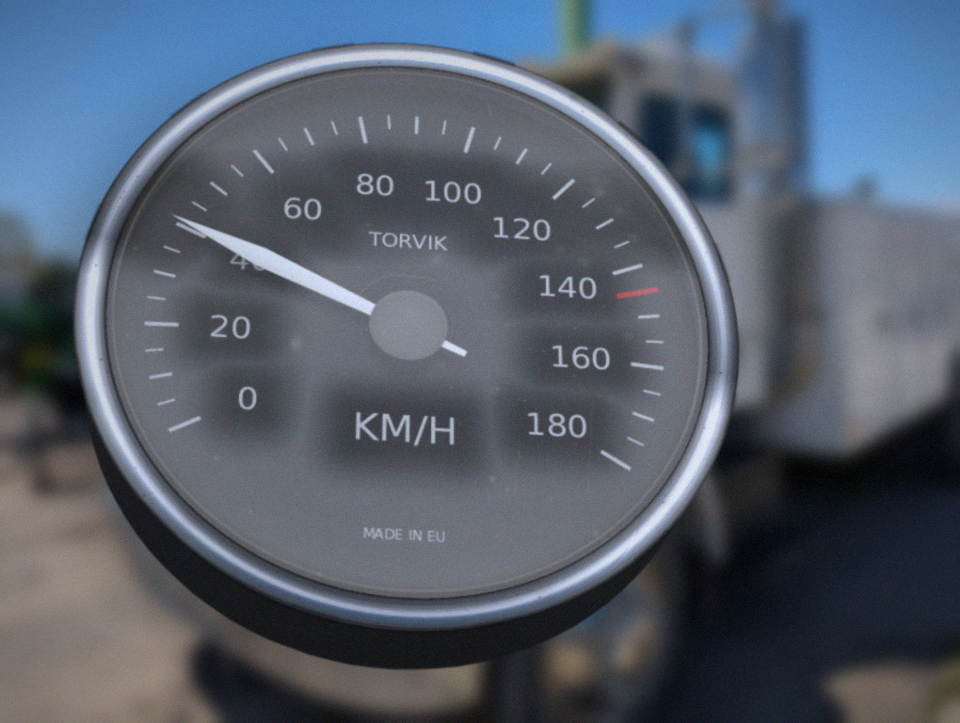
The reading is 40 km/h
